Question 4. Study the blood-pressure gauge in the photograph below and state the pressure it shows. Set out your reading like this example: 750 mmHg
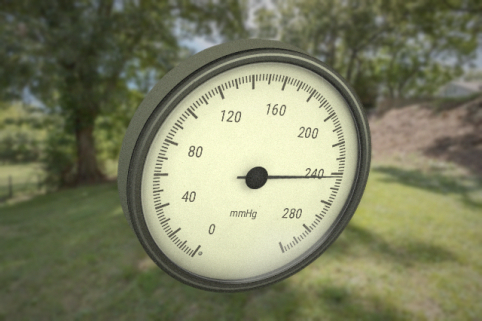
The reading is 240 mmHg
